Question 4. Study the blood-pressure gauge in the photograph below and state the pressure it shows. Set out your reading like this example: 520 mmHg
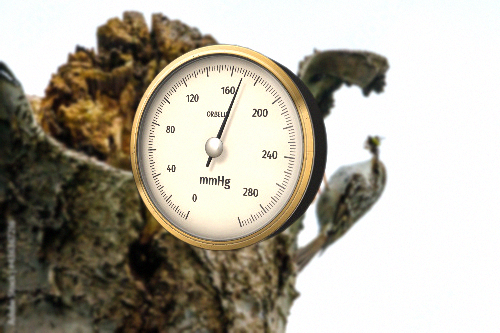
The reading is 170 mmHg
